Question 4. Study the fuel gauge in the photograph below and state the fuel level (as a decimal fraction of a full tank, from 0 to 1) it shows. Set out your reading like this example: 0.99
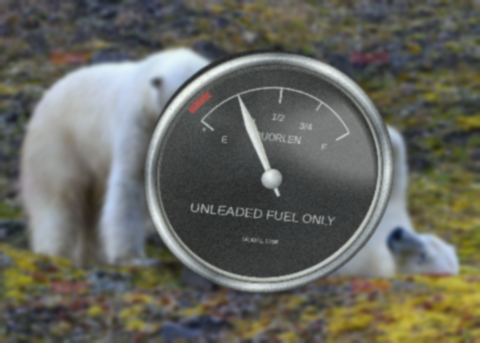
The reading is 0.25
